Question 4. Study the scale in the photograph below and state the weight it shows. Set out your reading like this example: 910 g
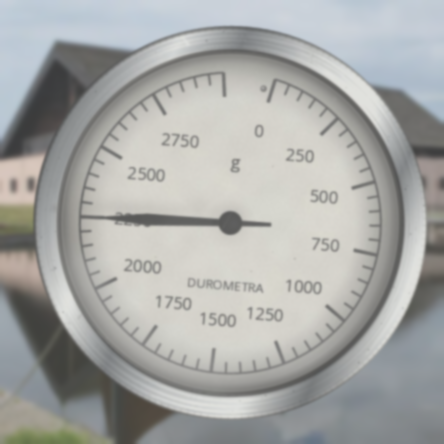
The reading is 2250 g
